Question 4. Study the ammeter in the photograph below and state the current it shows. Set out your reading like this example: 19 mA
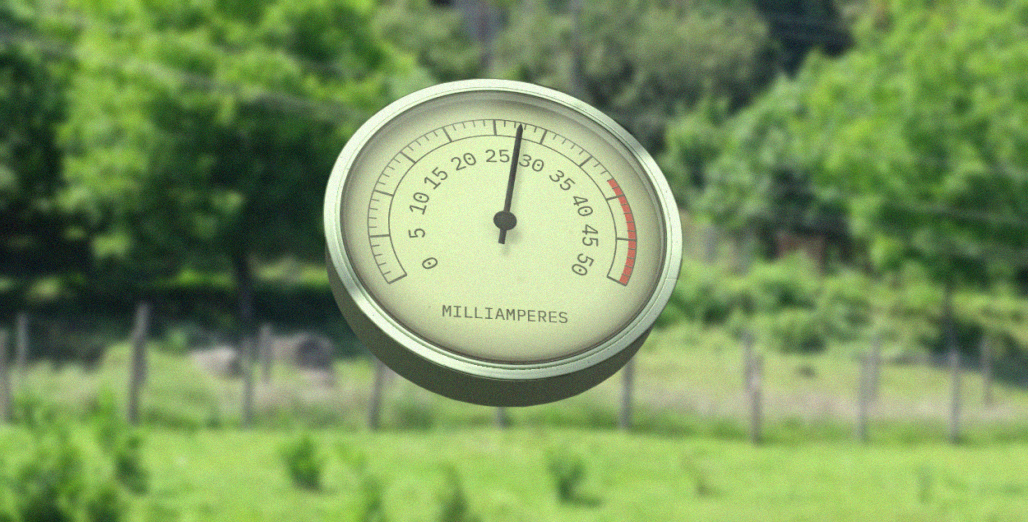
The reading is 27.5 mA
